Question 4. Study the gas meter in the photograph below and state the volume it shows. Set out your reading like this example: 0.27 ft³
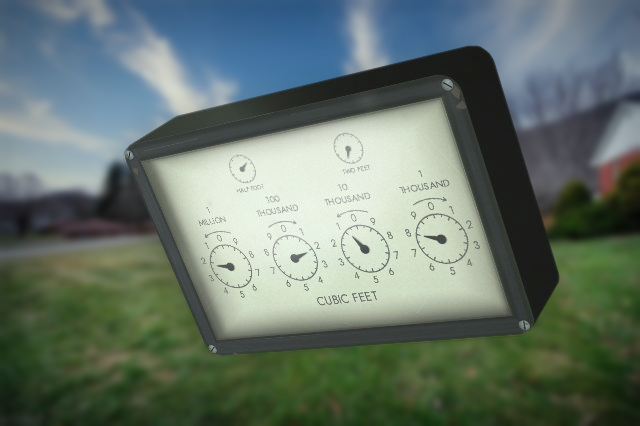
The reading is 220800 ft³
